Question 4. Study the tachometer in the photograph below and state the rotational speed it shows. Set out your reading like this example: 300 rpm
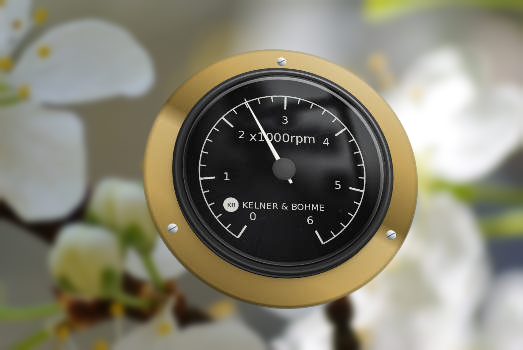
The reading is 2400 rpm
